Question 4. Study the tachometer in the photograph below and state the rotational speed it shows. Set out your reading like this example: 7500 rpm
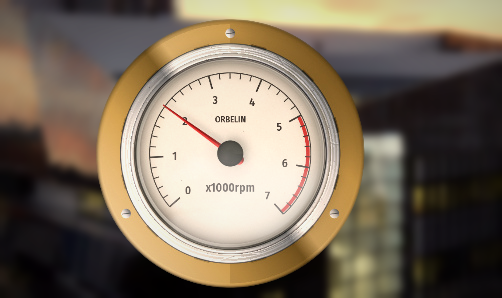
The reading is 2000 rpm
